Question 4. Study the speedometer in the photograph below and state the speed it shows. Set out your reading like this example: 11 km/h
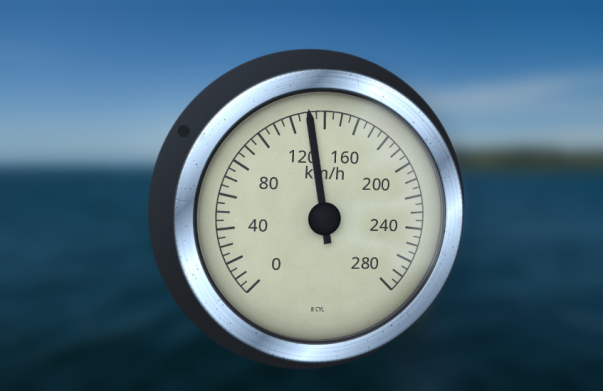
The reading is 130 km/h
